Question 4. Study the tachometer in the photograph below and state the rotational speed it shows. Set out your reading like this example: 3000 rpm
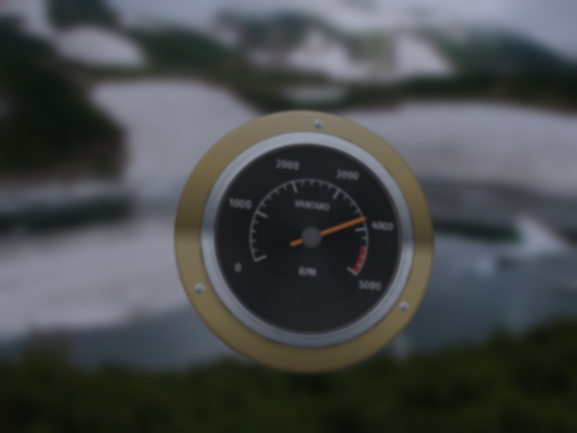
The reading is 3800 rpm
